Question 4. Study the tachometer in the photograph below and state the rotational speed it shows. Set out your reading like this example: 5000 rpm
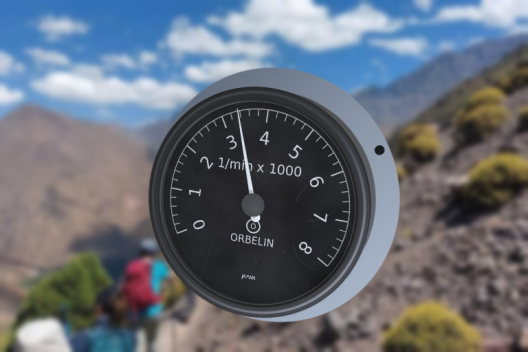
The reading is 3400 rpm
